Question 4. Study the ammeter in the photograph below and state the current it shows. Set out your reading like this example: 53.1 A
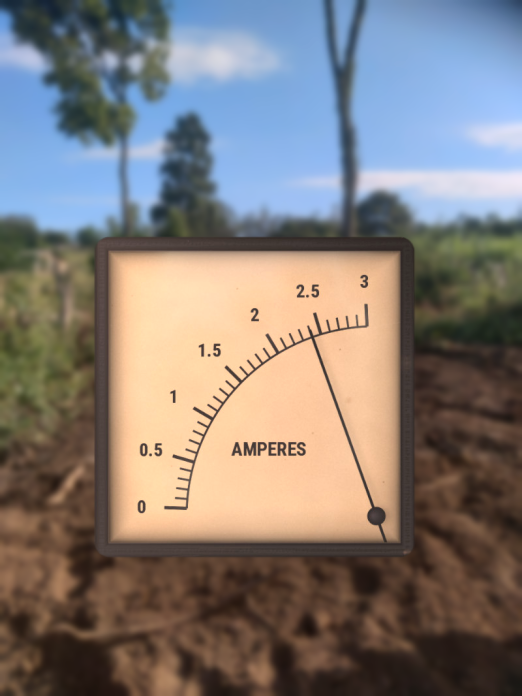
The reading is 2.4 A
